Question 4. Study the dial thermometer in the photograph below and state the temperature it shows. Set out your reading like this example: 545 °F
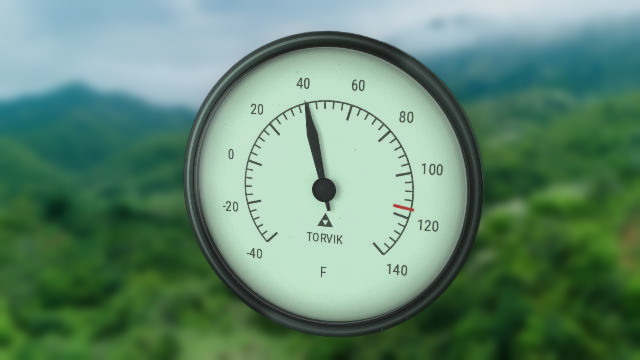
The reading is 40 °F
